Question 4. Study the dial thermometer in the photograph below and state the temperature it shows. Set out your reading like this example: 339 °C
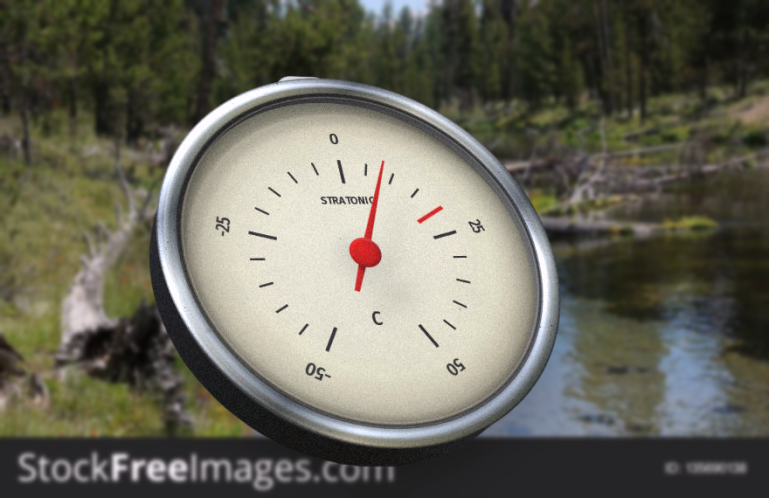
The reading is 7.5 °C
